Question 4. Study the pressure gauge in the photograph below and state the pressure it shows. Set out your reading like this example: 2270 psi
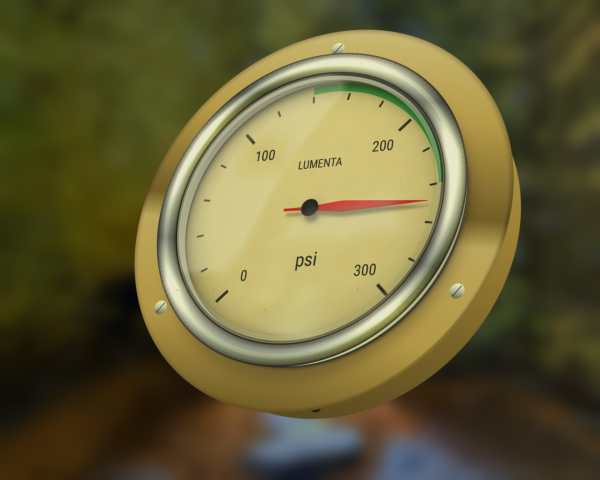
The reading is 250 psi
